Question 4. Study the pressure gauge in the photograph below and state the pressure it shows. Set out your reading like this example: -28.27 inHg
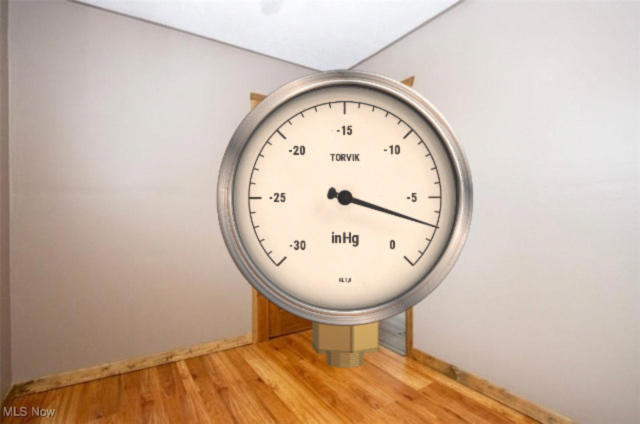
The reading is -3 inHg
